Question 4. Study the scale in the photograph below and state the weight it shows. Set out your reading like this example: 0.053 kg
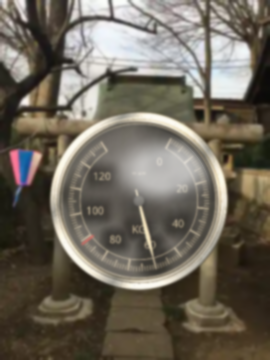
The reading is 60 kg
